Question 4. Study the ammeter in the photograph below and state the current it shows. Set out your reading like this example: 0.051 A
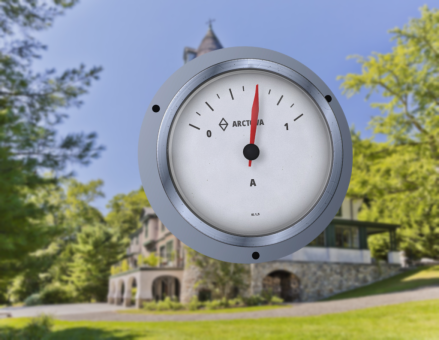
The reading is 0.6 A
